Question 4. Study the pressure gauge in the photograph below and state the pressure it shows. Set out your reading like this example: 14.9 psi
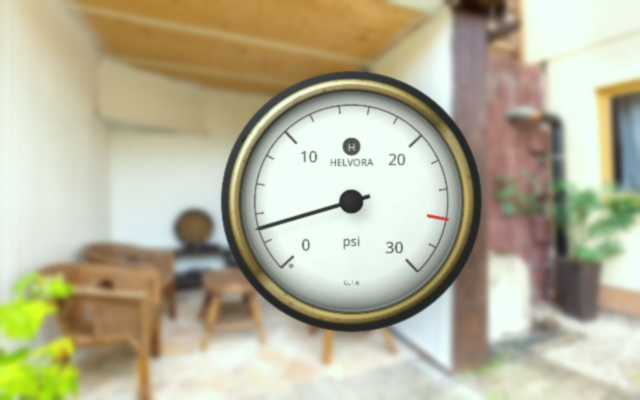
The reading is 3 psi
